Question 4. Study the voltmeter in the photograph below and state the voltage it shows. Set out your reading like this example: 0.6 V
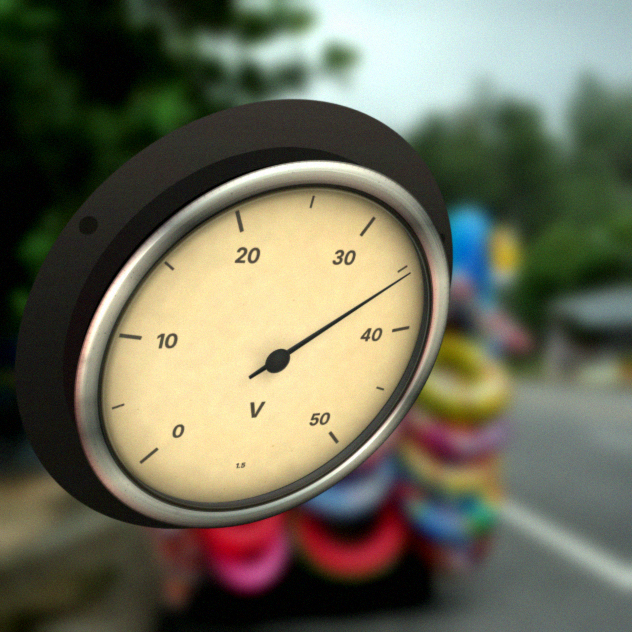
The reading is 35 V
